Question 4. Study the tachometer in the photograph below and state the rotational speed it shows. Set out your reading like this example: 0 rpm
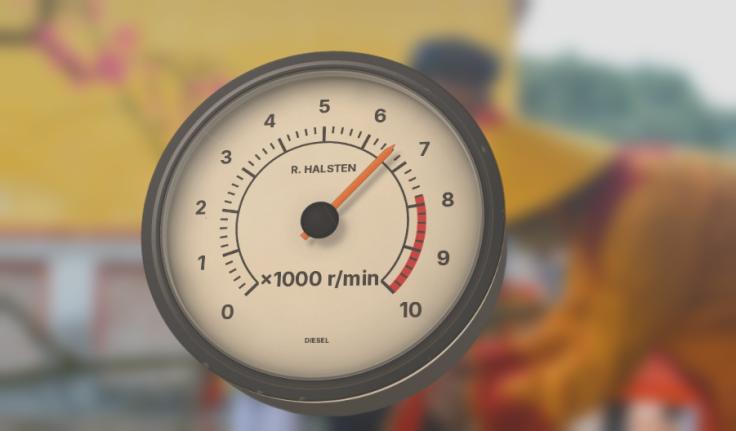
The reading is 6600 rpm
